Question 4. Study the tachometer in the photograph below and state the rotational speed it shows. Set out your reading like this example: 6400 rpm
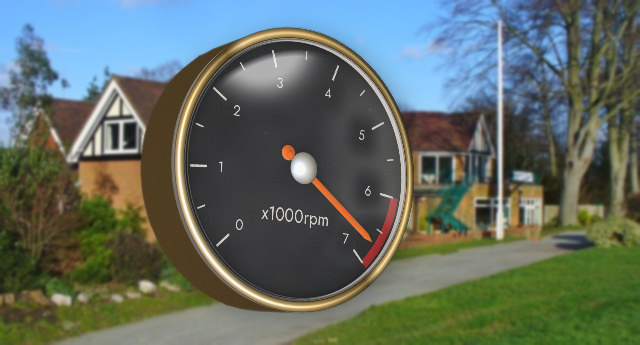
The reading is 6750 rpm
